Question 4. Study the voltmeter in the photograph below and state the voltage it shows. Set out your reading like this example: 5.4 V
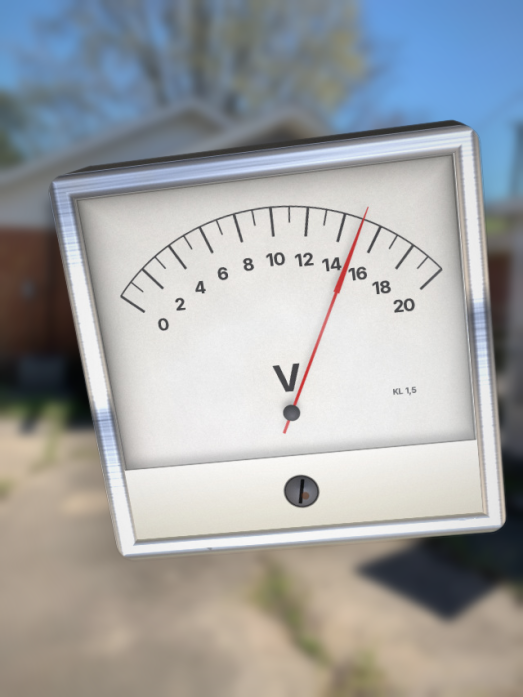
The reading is 15 V
